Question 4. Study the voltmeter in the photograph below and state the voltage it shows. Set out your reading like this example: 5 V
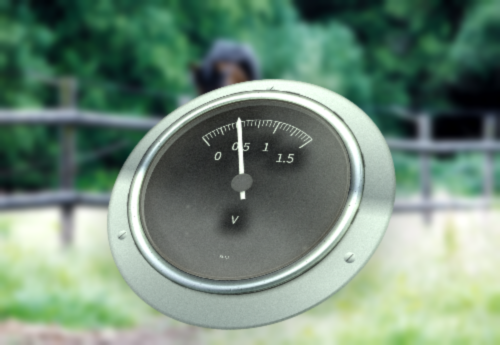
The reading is 0.5 V
